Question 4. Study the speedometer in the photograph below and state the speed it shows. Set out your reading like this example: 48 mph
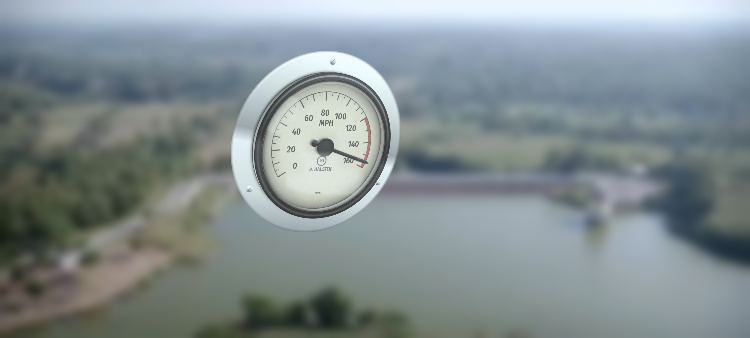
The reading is 155 mph
